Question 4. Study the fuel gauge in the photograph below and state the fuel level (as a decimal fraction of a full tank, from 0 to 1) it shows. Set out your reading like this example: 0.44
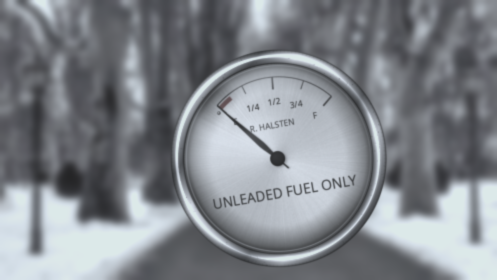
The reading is 0
